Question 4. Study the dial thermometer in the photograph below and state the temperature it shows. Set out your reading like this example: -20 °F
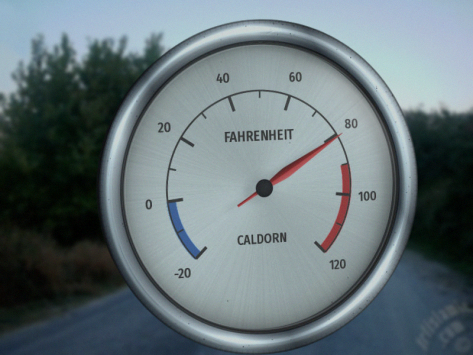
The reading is 80 °F
